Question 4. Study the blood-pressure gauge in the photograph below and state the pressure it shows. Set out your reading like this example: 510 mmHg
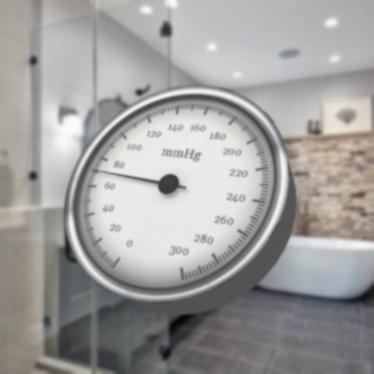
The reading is 70 mmHg
